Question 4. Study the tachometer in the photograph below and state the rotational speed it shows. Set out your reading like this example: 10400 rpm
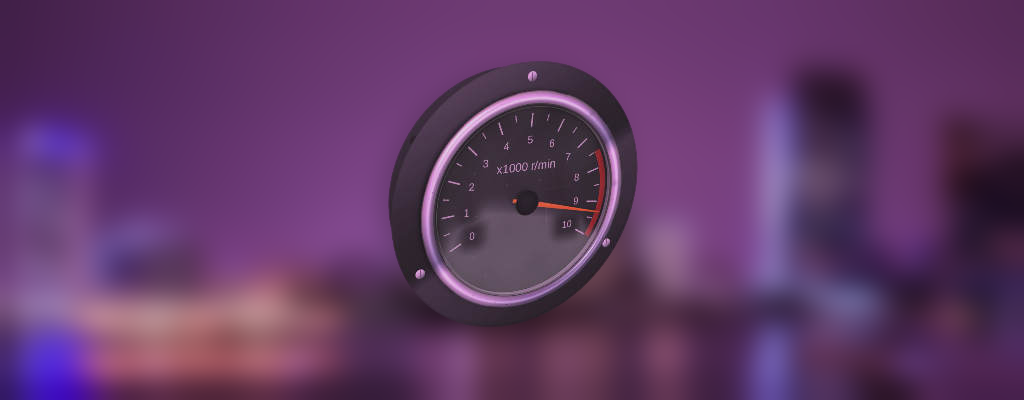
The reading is 9250 rpm
